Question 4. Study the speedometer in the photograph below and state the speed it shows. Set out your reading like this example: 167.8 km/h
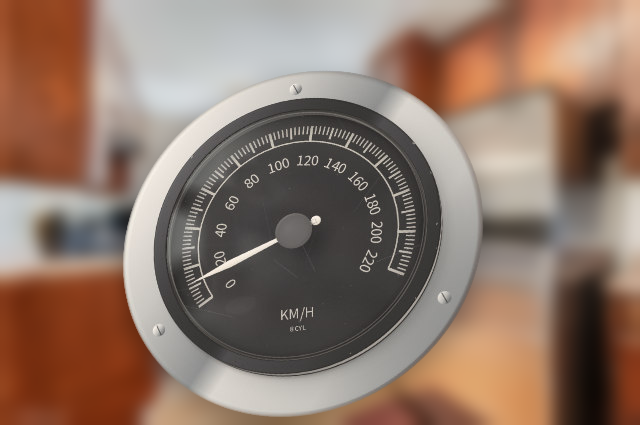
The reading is 10 km/h
